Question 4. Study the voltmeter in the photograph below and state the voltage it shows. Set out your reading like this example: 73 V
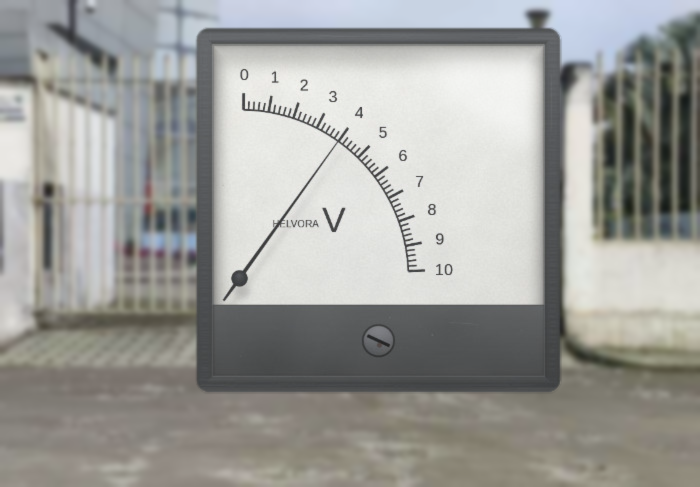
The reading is 4 V
